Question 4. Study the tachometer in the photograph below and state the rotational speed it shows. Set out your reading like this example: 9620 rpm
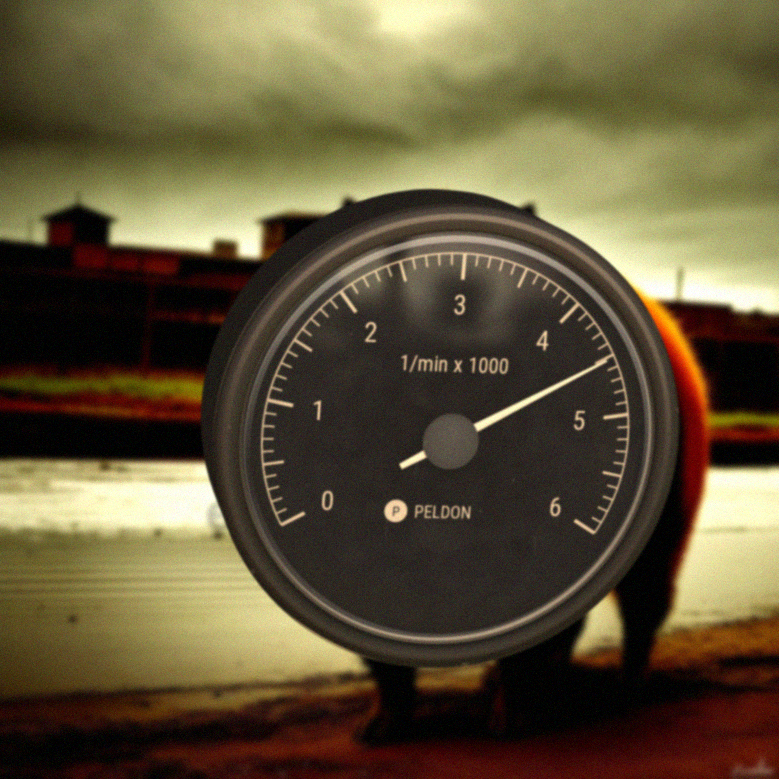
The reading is 4500 rpm
